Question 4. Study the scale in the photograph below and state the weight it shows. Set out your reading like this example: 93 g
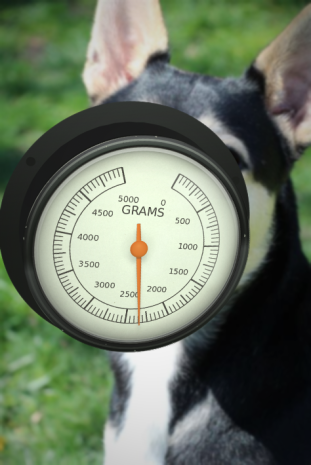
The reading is 2350 g
